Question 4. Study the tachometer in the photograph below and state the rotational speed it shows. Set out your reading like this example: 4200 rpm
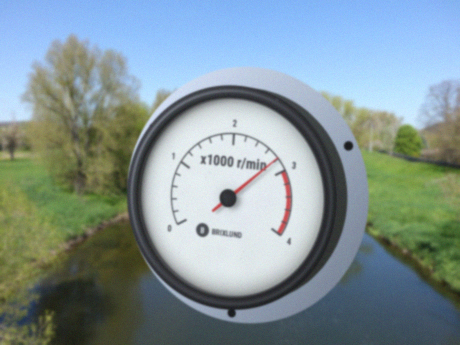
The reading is 2800 rpm
